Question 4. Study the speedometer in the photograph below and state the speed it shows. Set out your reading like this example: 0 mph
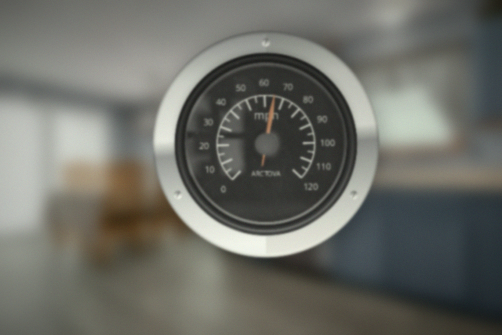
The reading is 65 mph
